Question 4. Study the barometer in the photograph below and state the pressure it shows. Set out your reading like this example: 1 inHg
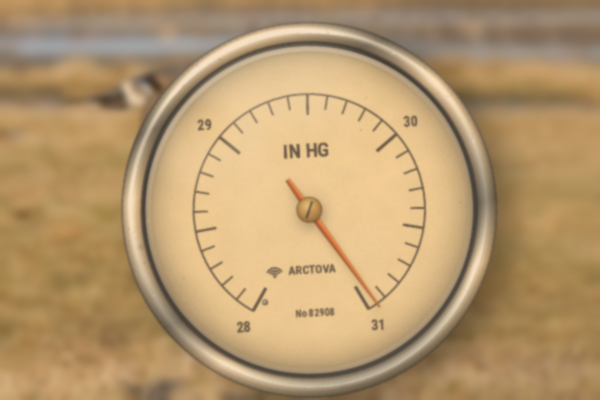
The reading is 30.95 inHg
